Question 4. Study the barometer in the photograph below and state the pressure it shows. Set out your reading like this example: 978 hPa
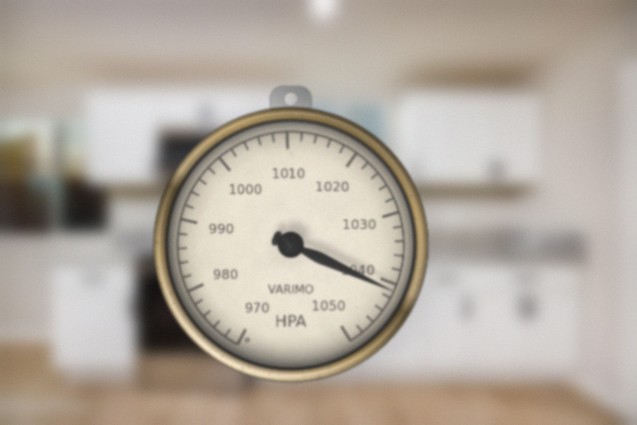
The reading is 1041 hPa
